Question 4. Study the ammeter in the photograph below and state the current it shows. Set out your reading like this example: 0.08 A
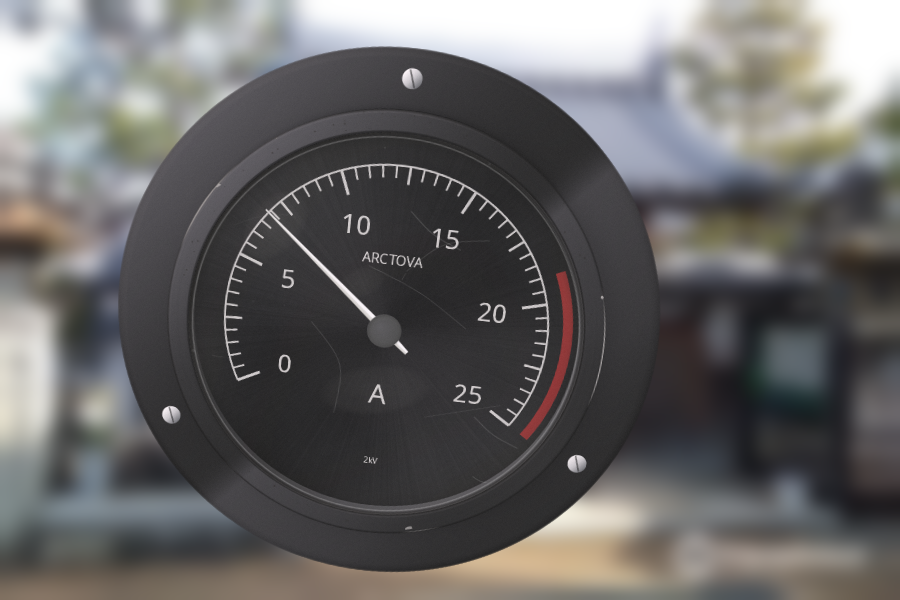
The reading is 7 A
